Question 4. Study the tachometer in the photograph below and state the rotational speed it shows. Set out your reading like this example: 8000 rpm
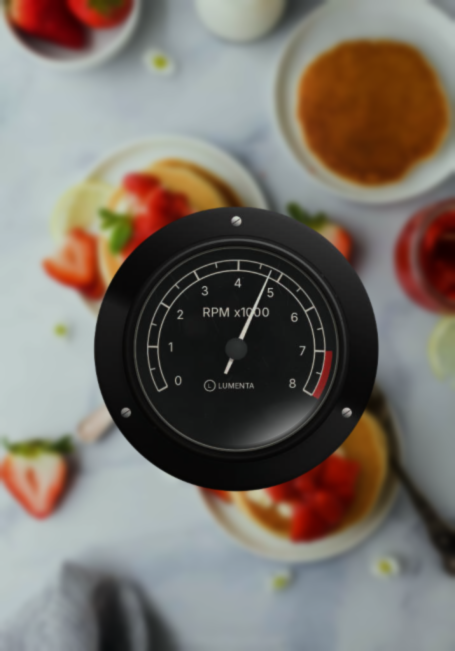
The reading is 4750 rpm
